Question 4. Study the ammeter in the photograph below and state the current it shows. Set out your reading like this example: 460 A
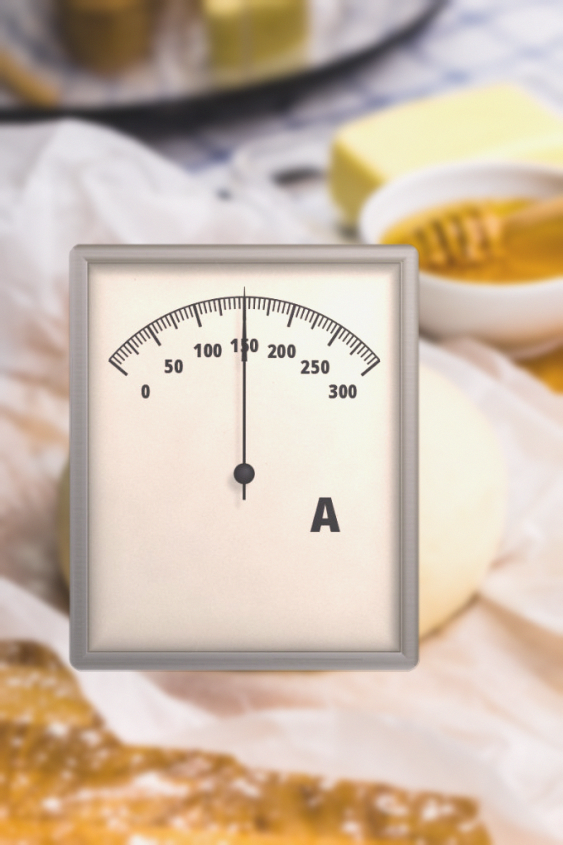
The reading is 150 A
